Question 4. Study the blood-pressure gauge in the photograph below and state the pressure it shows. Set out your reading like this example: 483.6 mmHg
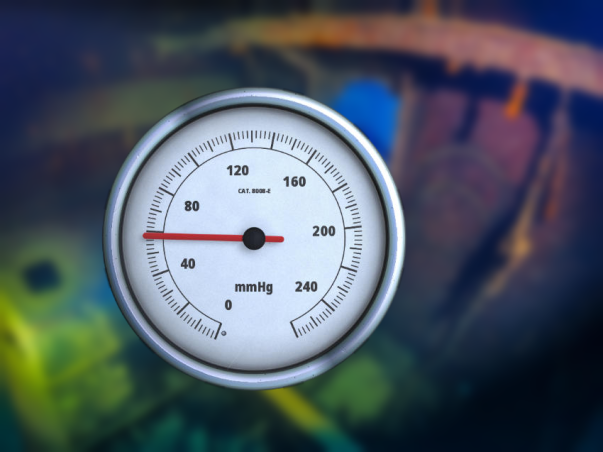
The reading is 58 mmHg
